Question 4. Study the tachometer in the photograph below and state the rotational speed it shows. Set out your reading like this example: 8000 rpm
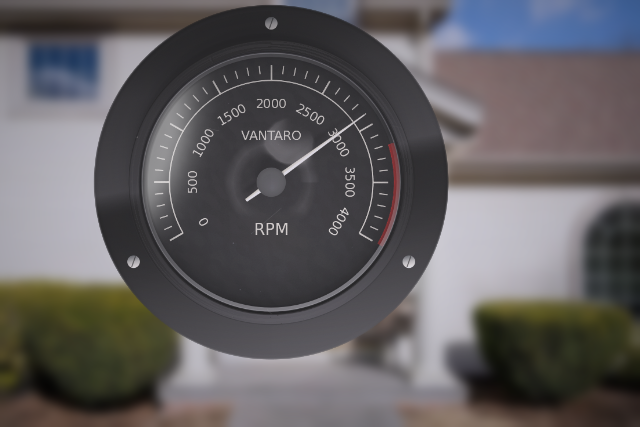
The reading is 2900 rpm
